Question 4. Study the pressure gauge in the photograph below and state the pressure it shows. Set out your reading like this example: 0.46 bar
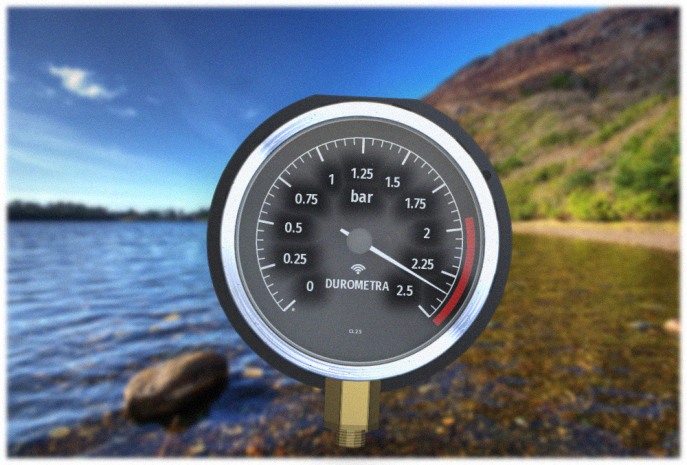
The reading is 2.35 bar
